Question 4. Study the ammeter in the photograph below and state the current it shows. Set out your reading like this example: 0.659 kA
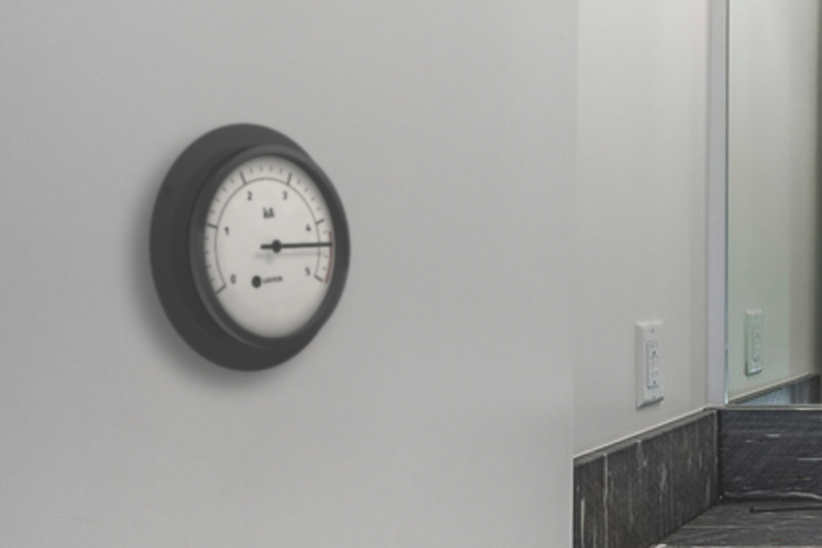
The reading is 4.4 kA
